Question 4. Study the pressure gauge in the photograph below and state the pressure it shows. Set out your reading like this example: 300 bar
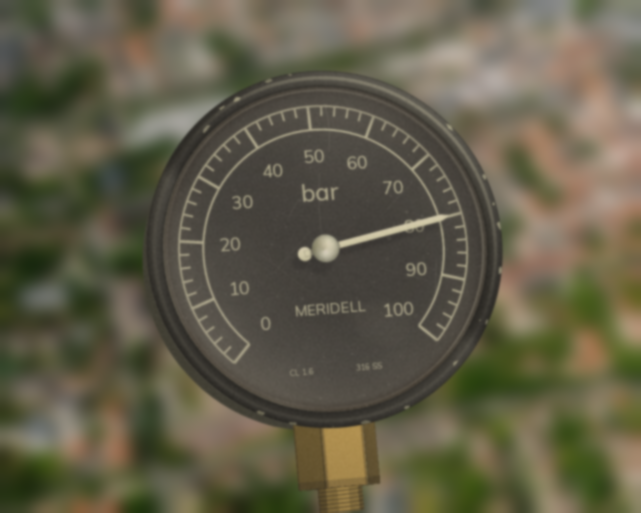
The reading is 80 bar
